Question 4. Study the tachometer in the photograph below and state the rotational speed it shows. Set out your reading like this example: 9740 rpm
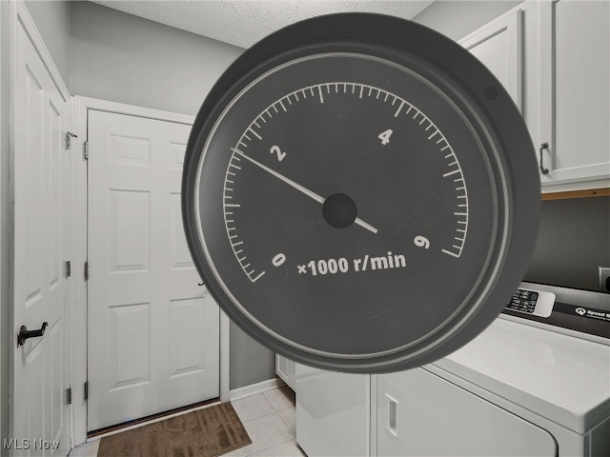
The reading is 1700 rpm
